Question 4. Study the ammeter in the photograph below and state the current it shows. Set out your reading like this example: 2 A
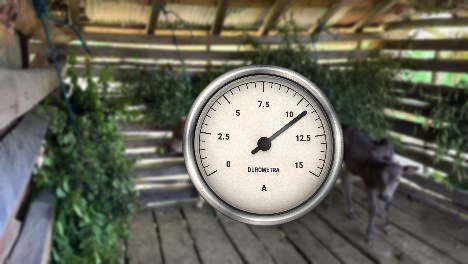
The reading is 10.75 A
